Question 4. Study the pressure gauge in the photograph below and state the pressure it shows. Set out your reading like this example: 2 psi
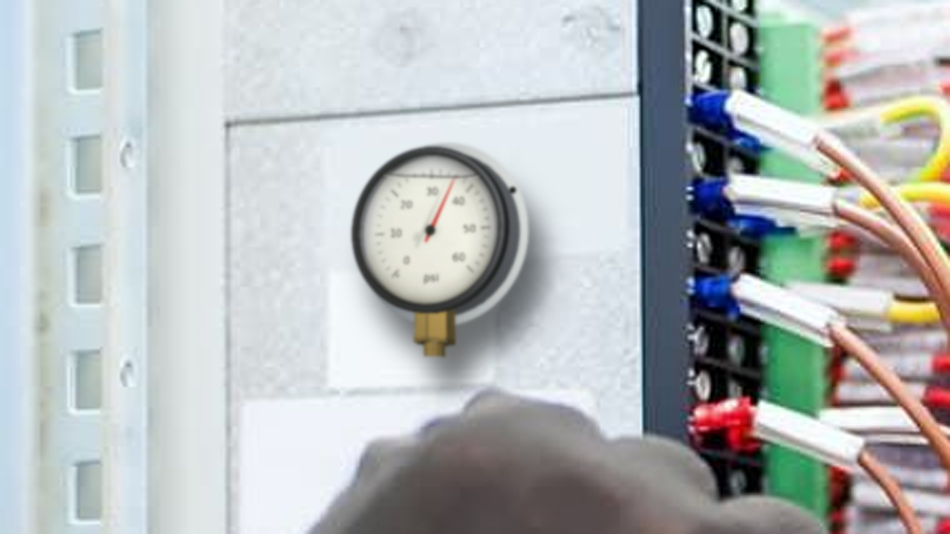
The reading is 36 psi
